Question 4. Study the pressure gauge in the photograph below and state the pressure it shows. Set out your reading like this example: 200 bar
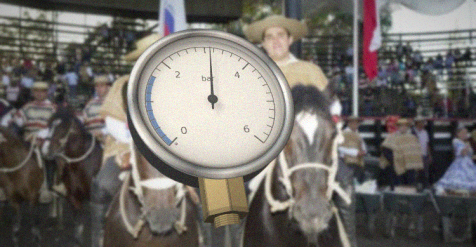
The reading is 3.1 bar
